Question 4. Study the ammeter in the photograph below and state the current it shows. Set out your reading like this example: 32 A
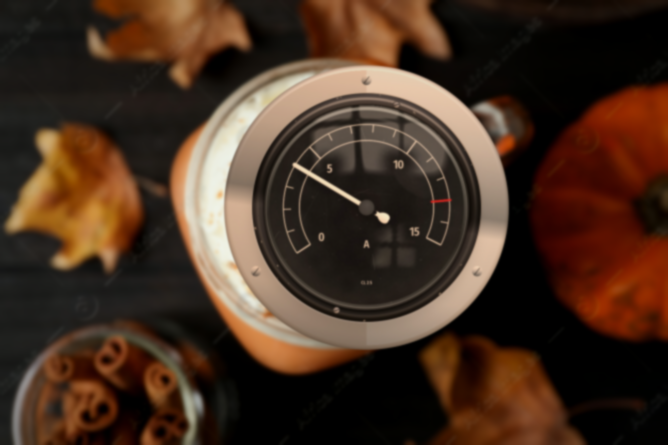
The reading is 4 A
